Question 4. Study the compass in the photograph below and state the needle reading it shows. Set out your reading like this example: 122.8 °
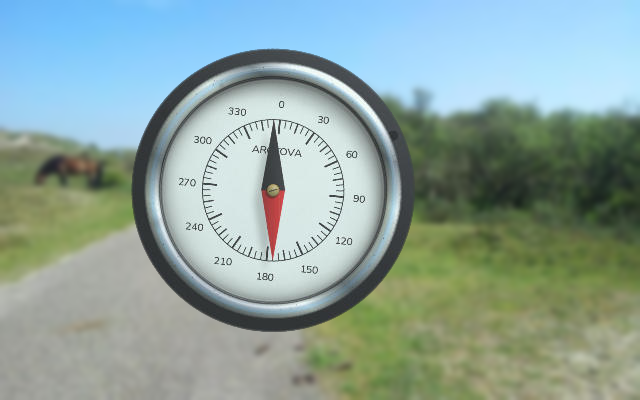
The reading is 175 °
